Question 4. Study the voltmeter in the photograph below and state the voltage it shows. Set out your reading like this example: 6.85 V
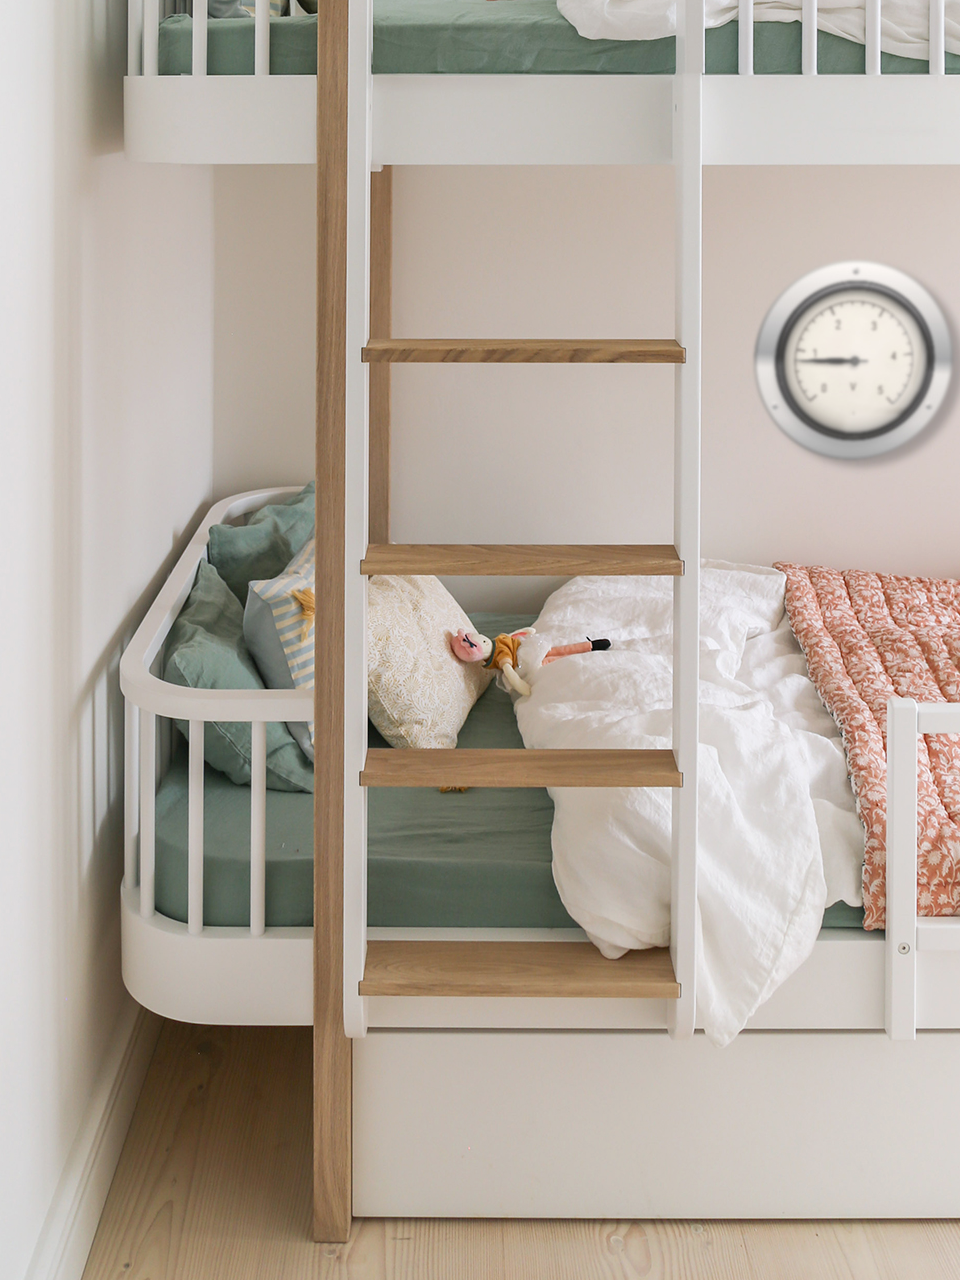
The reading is 0.8 V
